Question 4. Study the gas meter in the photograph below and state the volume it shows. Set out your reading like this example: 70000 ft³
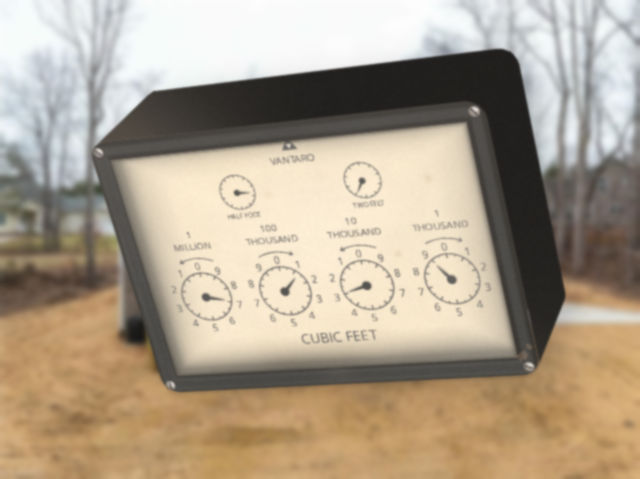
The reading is 712900 ft³
